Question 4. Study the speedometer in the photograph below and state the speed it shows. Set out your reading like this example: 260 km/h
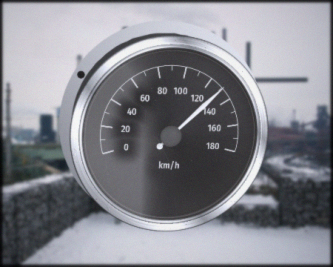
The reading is 130 km/h
